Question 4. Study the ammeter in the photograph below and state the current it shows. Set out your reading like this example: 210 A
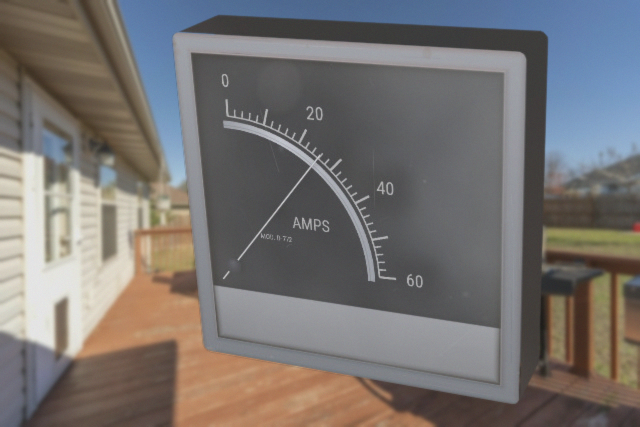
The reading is 26 A
